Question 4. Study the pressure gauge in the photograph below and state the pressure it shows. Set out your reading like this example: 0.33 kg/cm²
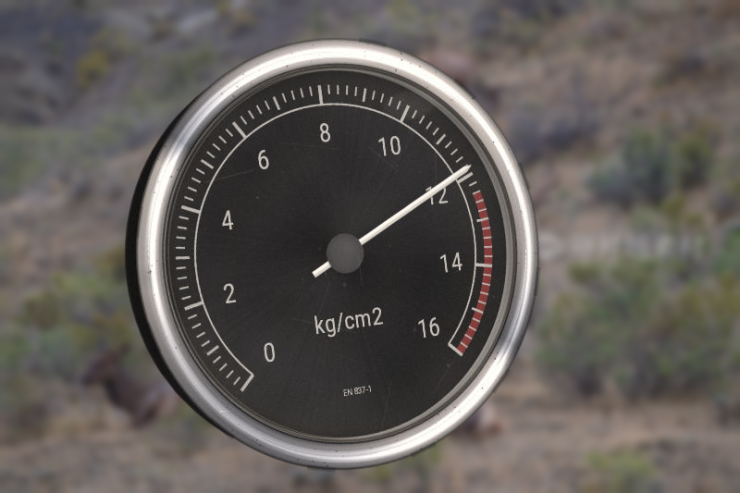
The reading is 11.8 kg/cm²
